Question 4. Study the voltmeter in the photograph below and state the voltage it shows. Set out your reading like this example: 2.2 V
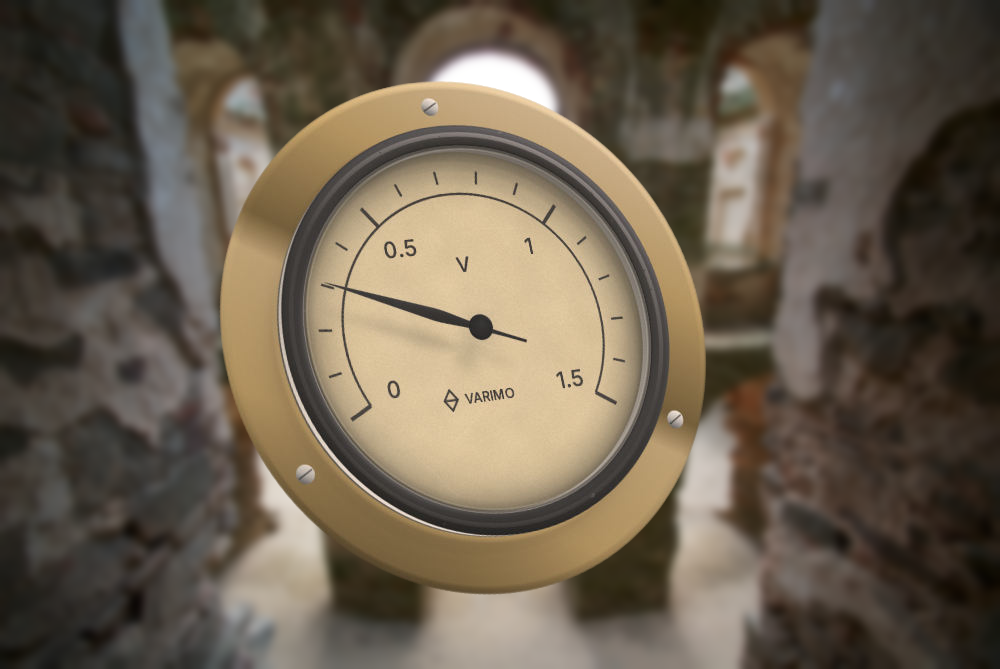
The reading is 0.3 V
